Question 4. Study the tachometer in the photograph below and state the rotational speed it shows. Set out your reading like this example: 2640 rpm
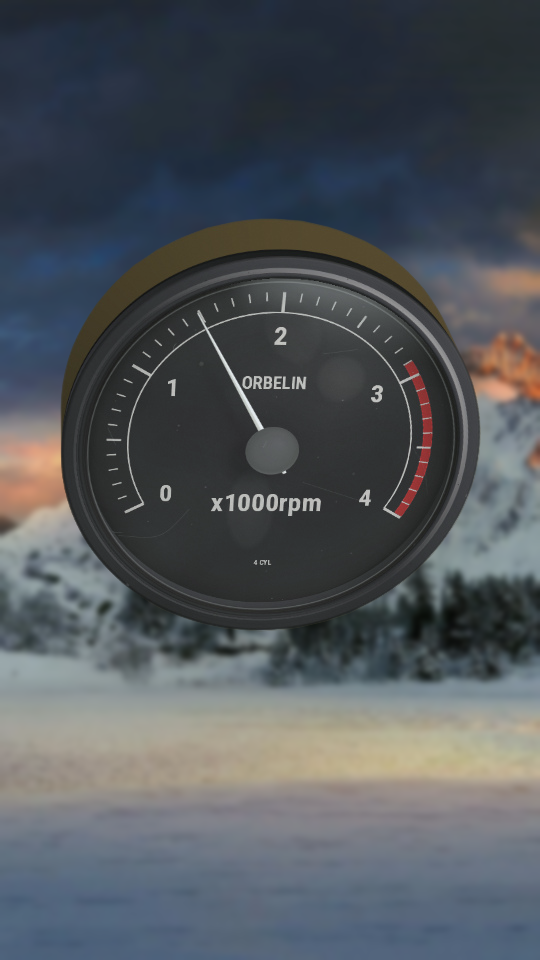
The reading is 1500 rpm
